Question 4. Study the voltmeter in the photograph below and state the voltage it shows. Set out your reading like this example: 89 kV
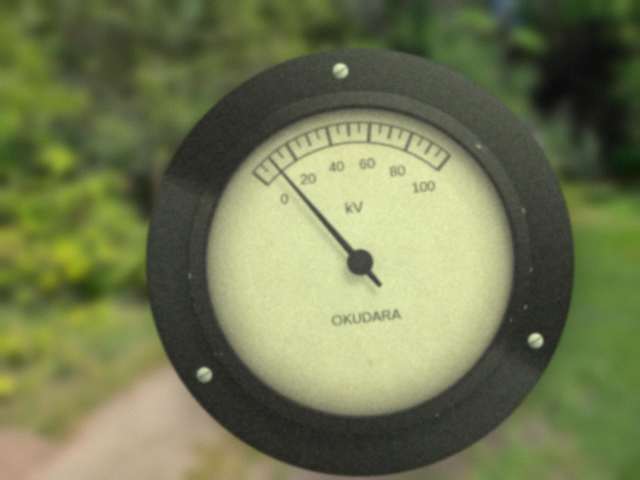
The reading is 10 kV
